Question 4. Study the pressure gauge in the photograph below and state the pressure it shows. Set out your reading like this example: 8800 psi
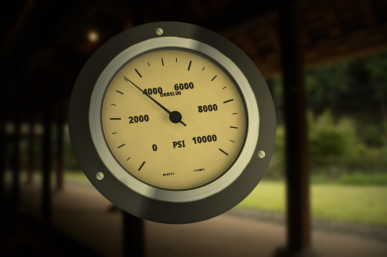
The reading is 3500 psi
